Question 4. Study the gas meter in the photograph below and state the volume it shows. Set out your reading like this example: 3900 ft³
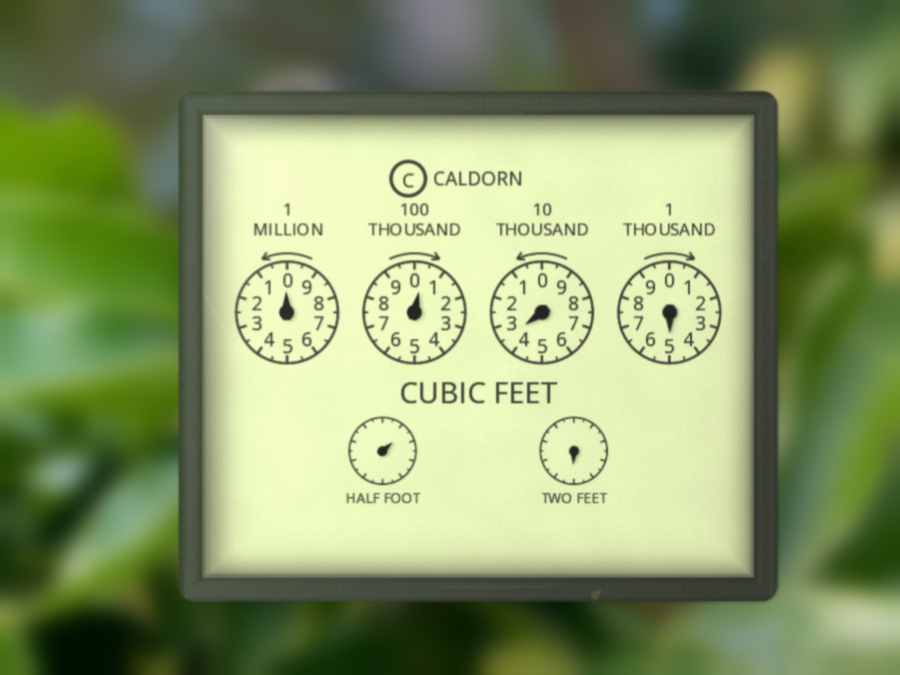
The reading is 3500 ft³
